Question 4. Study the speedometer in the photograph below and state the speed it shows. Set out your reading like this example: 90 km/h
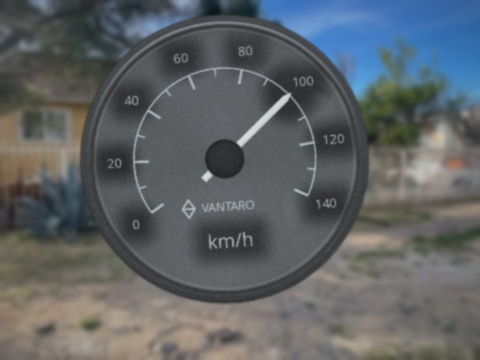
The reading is 100 km/h
